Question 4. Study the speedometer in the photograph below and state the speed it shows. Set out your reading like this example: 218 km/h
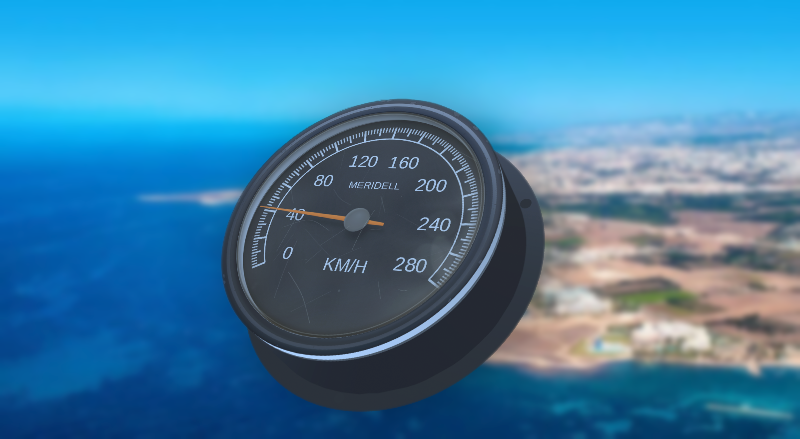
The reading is 40 km/h
